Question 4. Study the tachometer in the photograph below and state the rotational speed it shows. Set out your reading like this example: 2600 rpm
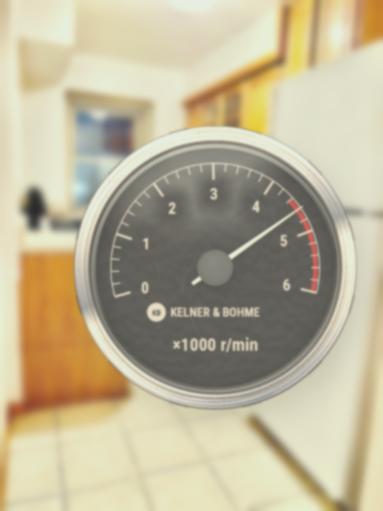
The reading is 4600 rpm
